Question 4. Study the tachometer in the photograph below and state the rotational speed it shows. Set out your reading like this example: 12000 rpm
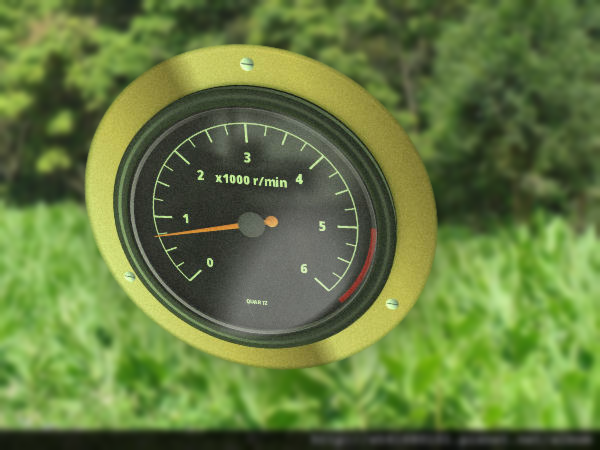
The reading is 750 rpm
